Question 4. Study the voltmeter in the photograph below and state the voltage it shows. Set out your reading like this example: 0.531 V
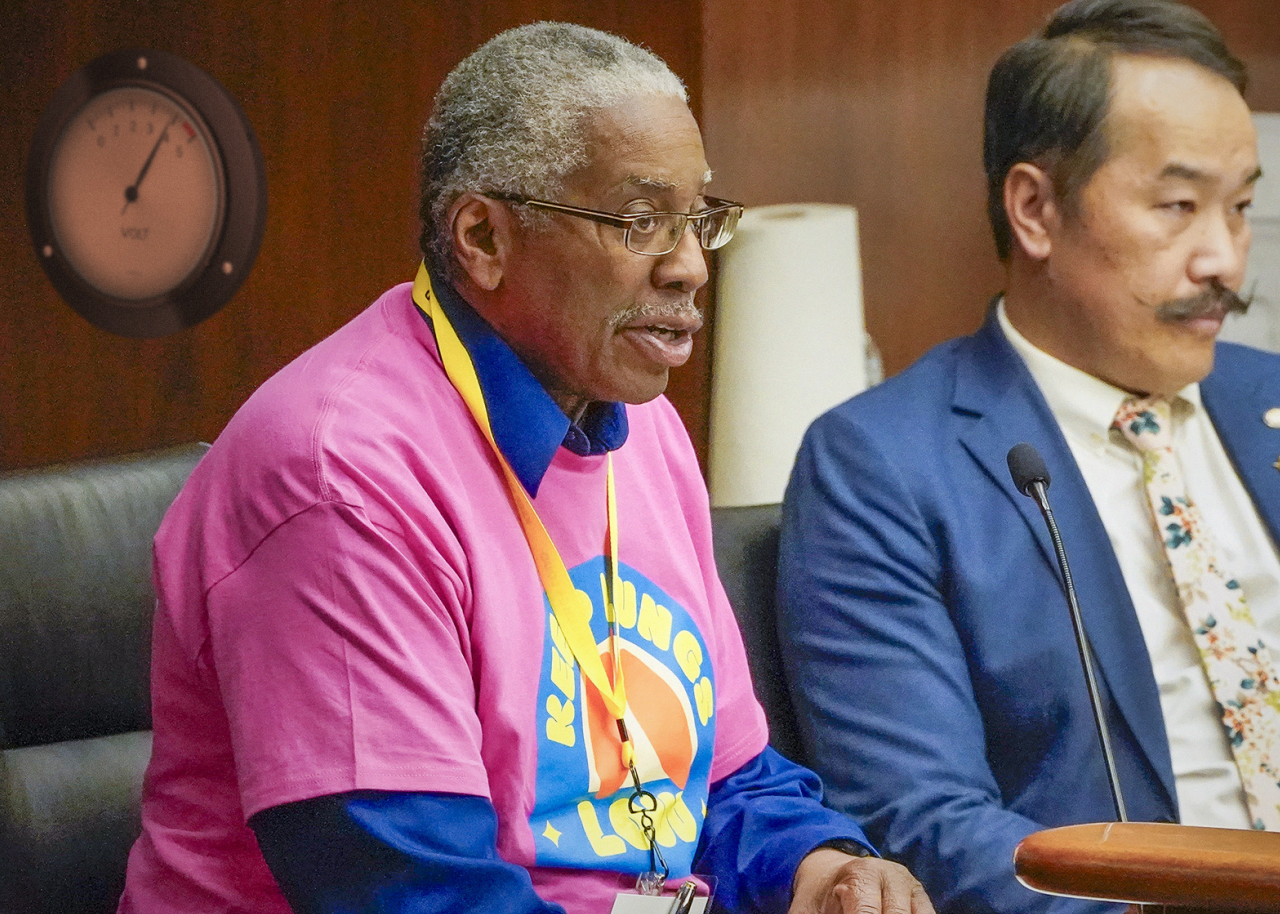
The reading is 4 V
